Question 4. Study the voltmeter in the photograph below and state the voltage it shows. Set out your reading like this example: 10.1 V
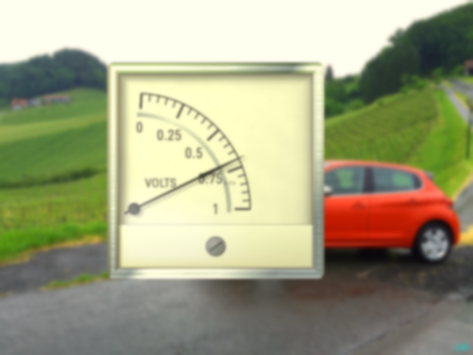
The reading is 0.7 V
